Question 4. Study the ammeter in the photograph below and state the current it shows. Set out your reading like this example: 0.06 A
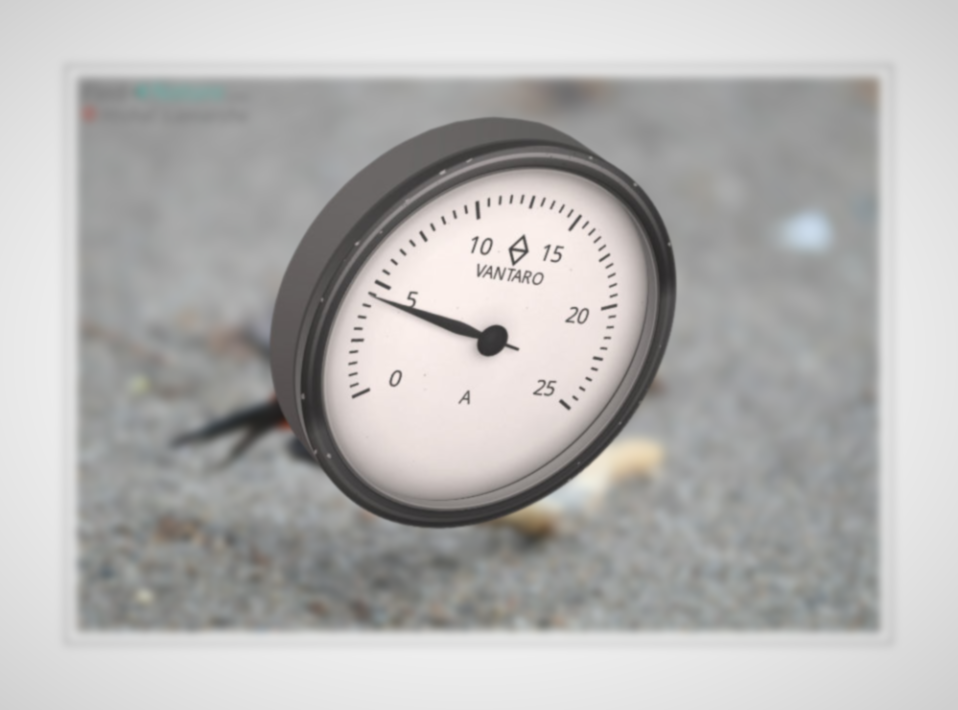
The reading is 4.5 A
